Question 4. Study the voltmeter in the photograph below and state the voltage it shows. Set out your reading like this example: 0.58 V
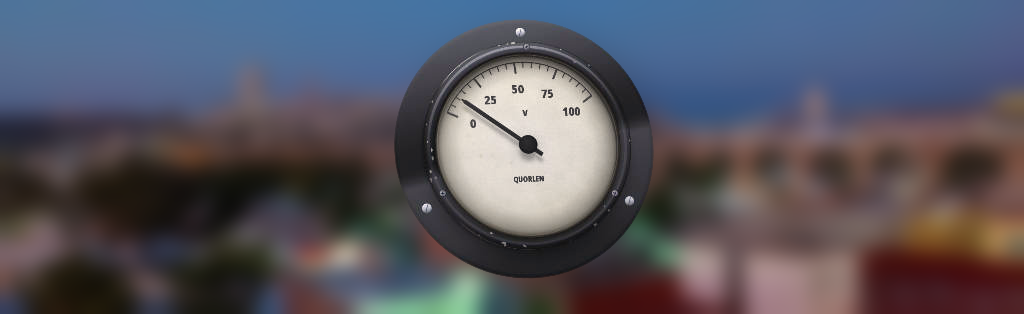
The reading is 10 V
